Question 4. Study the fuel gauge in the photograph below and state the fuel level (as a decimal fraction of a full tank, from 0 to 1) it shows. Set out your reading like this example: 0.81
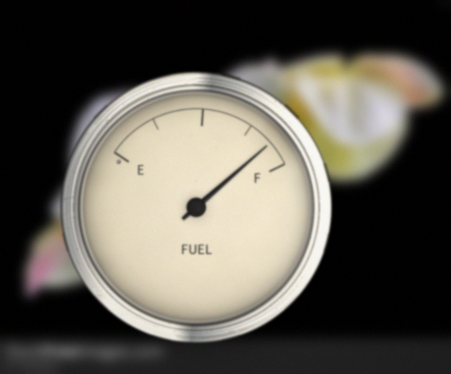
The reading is 0.875
